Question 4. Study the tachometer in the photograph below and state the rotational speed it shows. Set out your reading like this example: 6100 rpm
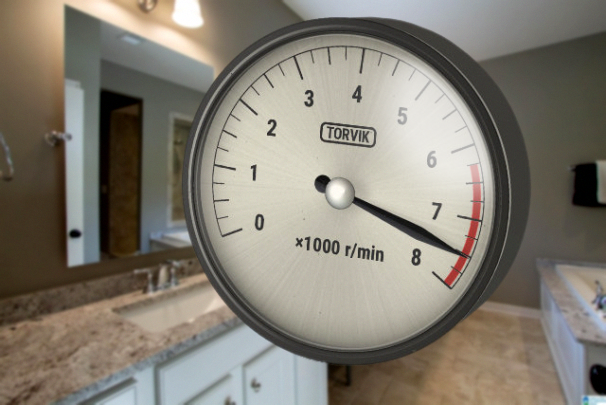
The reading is 7500 rpm
